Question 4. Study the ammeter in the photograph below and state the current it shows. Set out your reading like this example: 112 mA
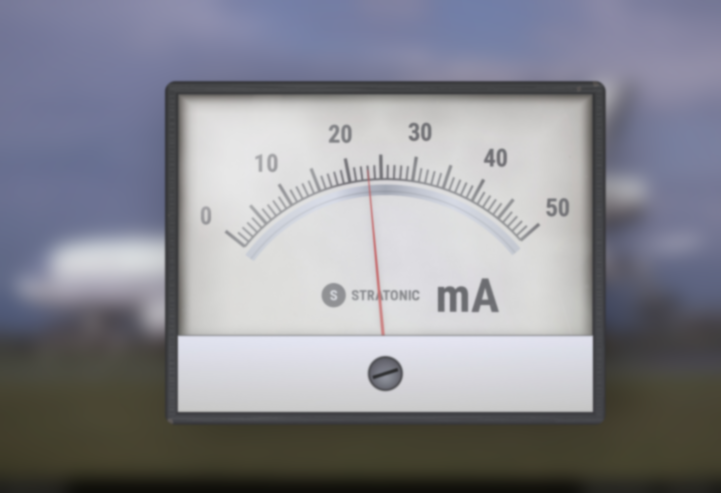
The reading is 23 mA
